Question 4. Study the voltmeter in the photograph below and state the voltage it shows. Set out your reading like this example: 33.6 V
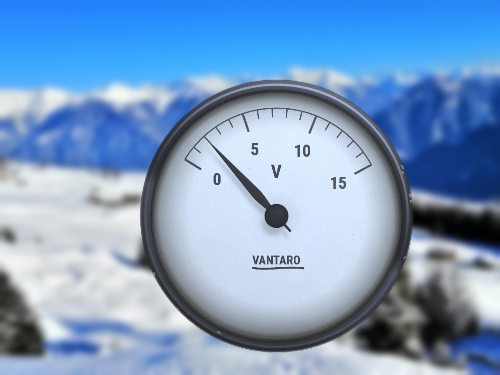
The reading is 2 V
